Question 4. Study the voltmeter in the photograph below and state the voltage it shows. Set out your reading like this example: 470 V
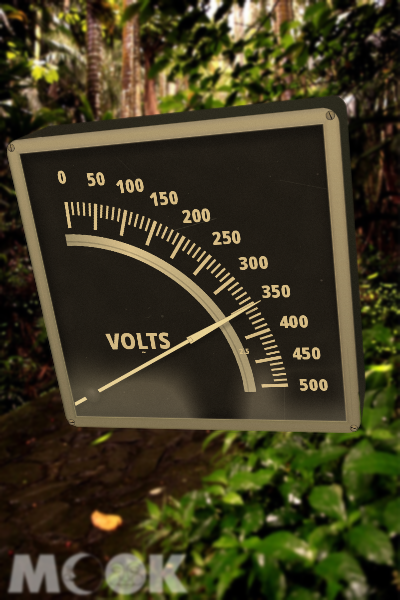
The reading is 350 V
